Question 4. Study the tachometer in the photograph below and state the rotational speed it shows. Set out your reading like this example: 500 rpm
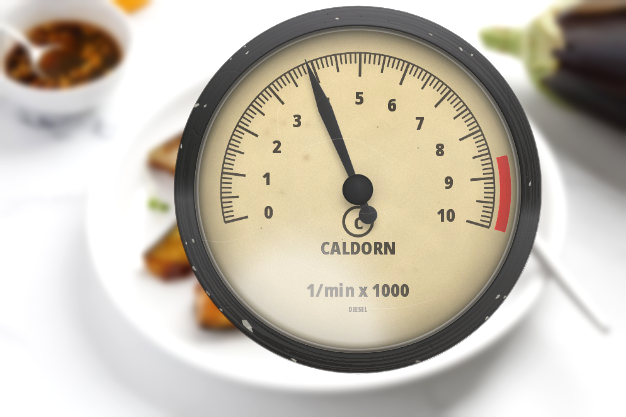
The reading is 3900 rpm
